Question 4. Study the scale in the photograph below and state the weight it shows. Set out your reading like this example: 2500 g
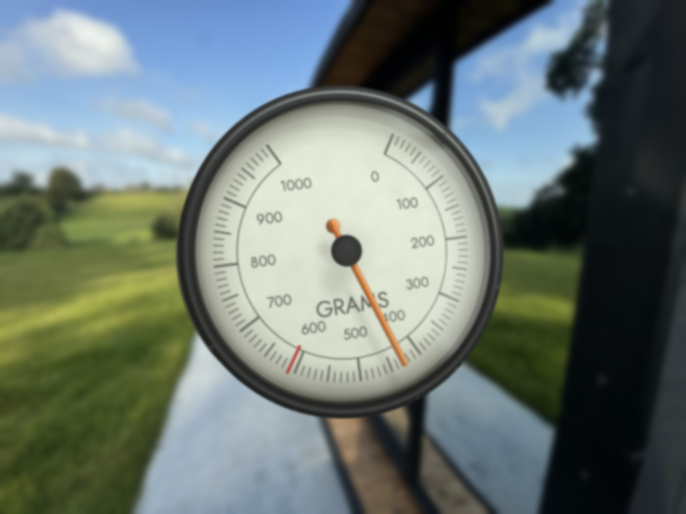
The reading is 430 g
